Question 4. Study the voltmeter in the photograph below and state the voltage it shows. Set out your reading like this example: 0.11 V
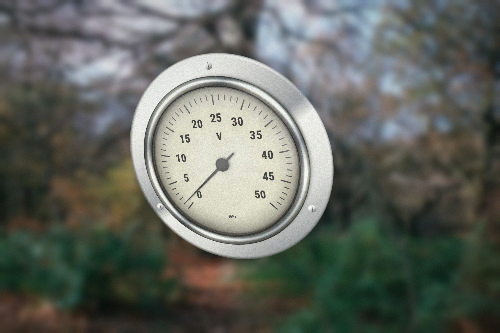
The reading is 1 V
